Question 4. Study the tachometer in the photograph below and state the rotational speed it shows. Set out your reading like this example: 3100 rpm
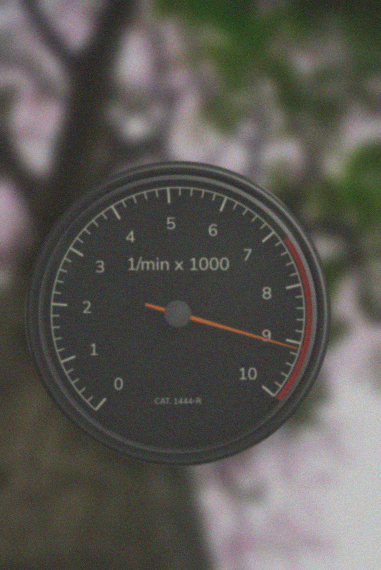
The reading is 9100 rpm
